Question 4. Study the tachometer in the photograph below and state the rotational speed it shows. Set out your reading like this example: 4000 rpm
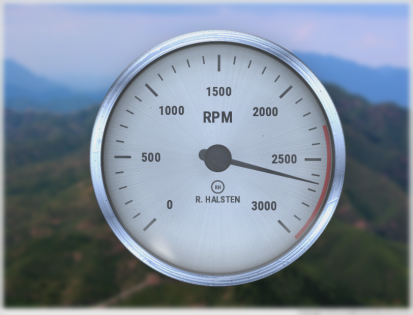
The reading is 2650 rpm
